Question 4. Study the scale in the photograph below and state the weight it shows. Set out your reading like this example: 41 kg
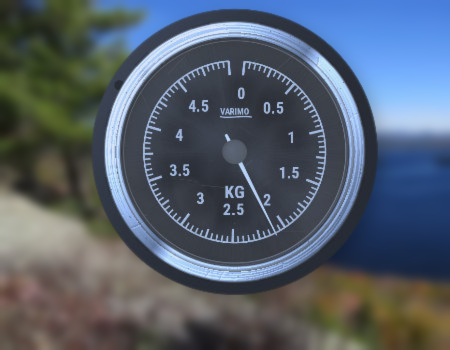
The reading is 2.1 kg
